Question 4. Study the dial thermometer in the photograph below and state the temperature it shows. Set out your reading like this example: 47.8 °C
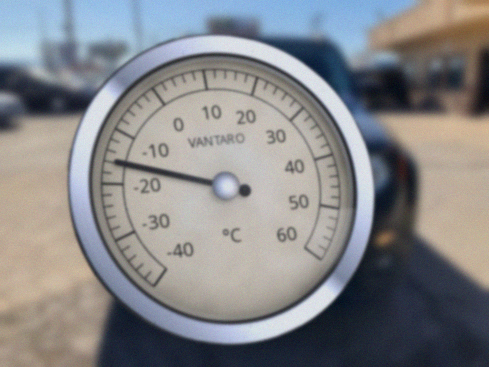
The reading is -16 °C
